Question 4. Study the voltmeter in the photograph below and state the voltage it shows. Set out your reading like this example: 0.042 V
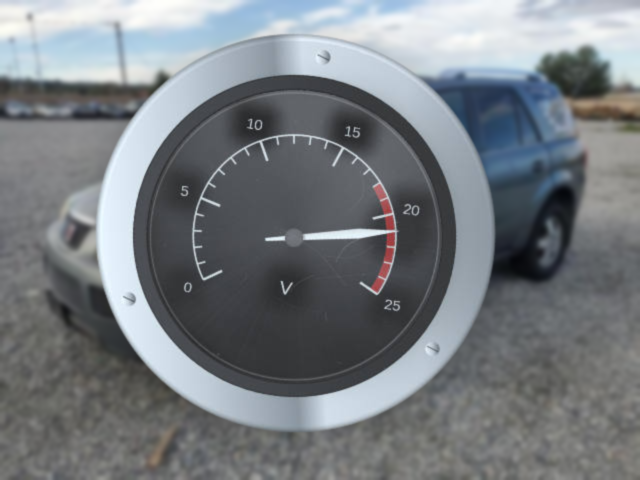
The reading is 21 V
